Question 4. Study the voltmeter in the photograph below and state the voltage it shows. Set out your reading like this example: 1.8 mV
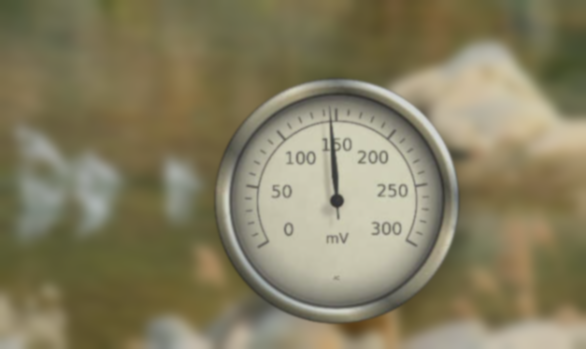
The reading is 145 mV
